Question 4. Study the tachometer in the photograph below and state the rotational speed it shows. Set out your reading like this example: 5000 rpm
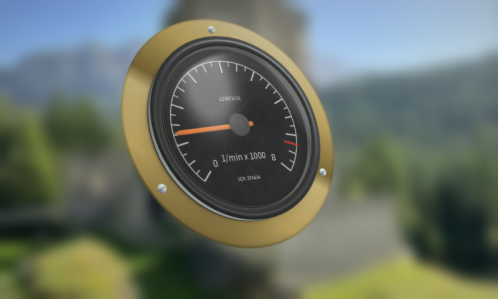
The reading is 1250 rpm
